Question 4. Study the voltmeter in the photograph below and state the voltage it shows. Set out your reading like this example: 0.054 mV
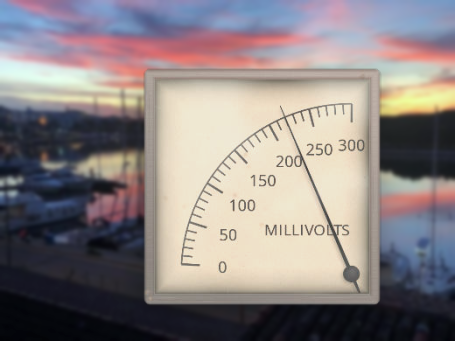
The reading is 220 mV
